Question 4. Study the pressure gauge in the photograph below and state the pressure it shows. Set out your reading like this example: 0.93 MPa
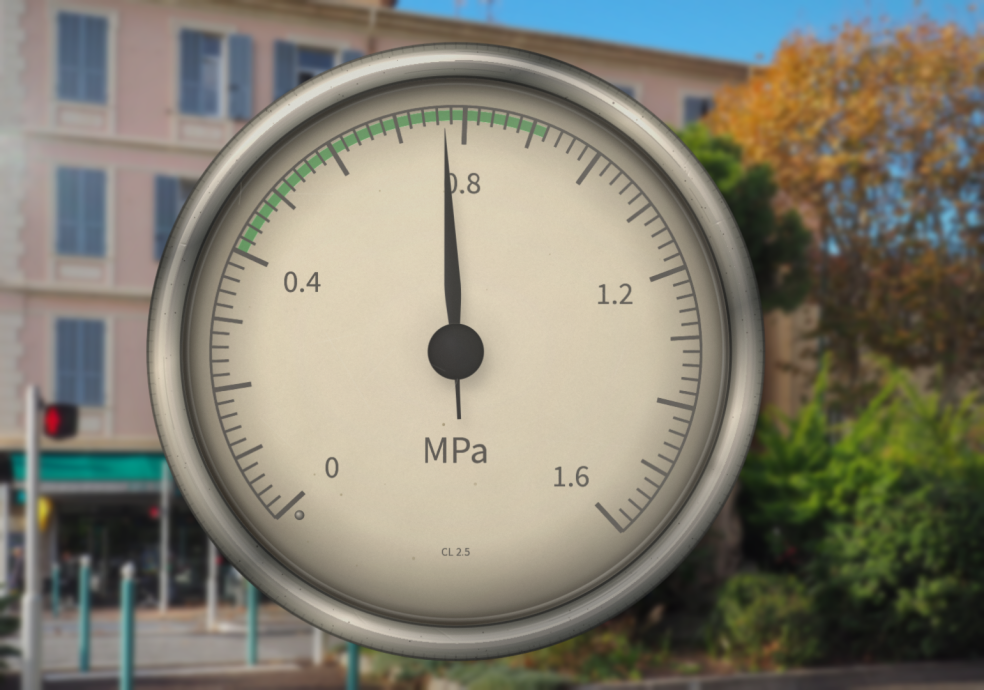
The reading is 0.77 MPa
